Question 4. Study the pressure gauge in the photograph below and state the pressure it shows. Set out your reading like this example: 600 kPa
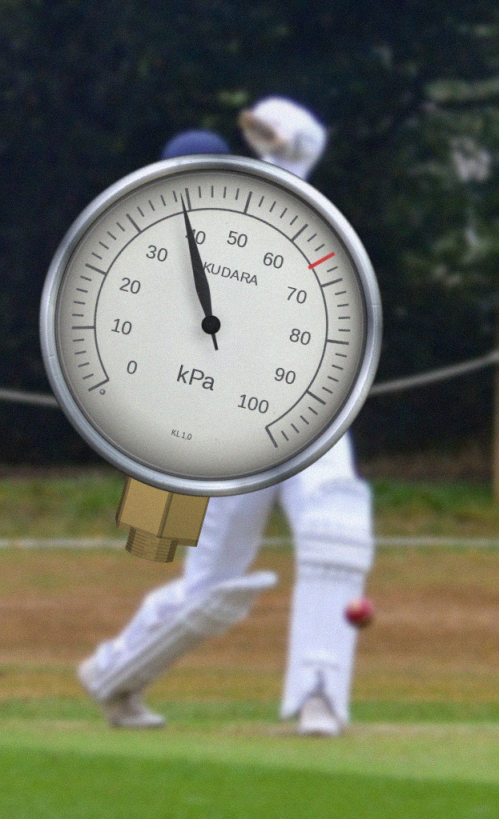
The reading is 39 kPa
